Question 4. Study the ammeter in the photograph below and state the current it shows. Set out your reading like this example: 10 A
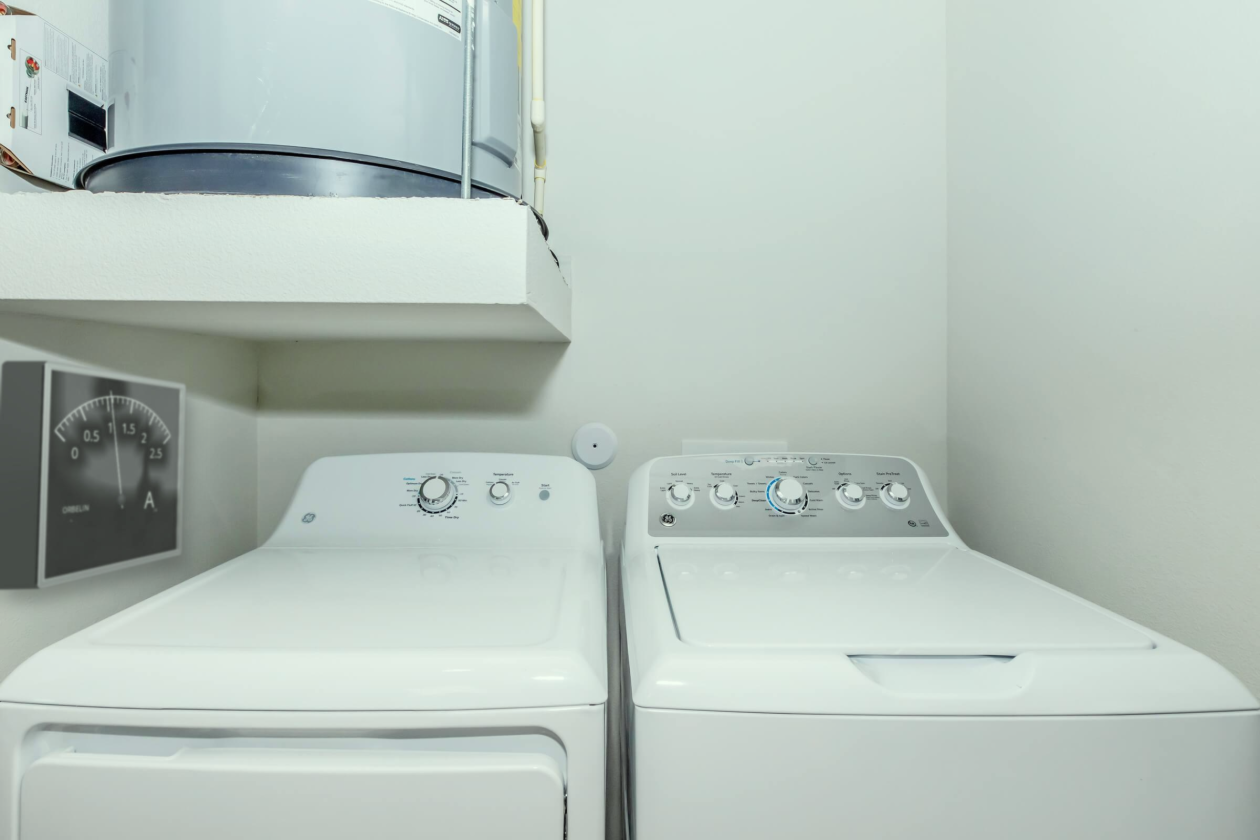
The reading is 1 A
